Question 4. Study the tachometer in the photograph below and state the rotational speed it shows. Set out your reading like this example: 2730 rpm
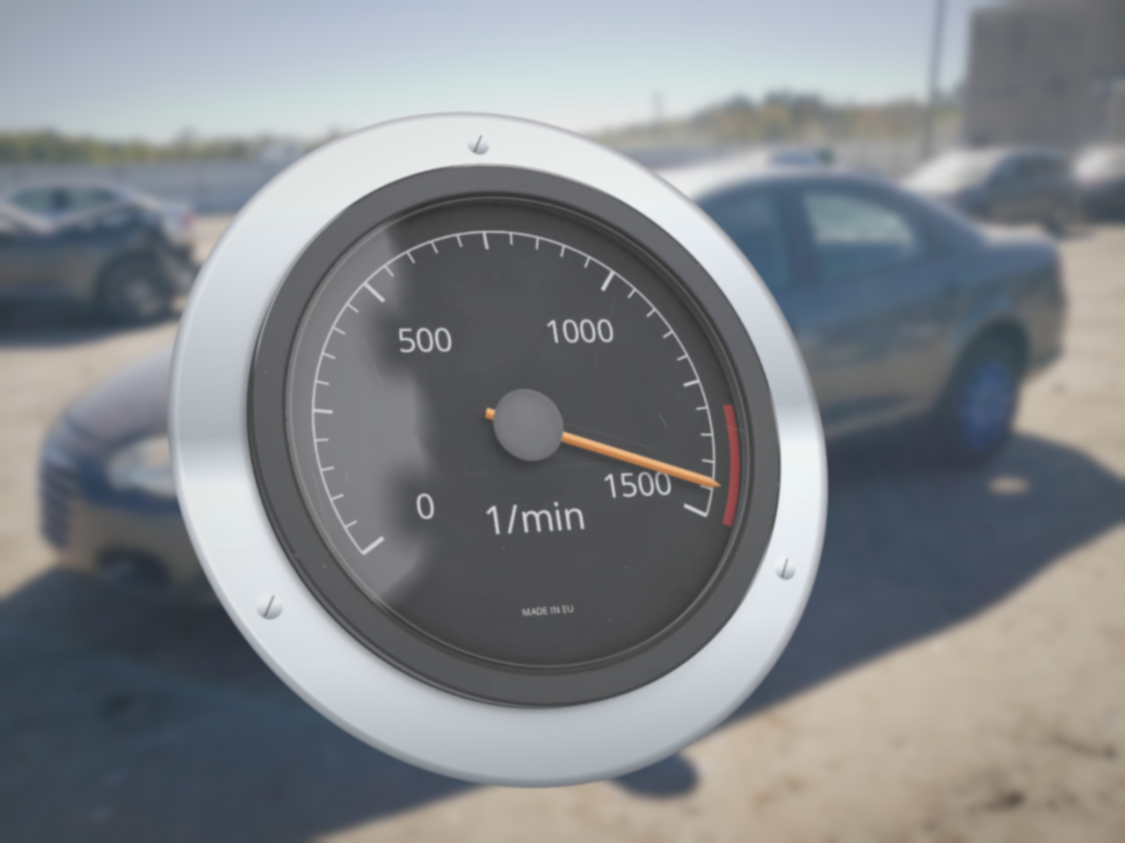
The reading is 1450 rpm
